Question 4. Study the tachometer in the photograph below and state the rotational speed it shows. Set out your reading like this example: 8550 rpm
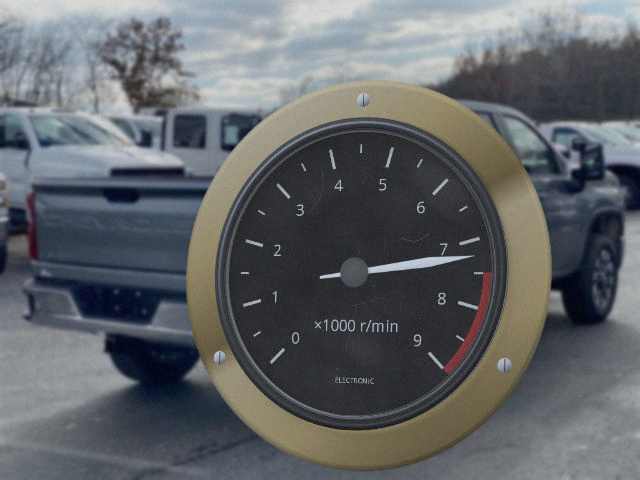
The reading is 7250 rpm
